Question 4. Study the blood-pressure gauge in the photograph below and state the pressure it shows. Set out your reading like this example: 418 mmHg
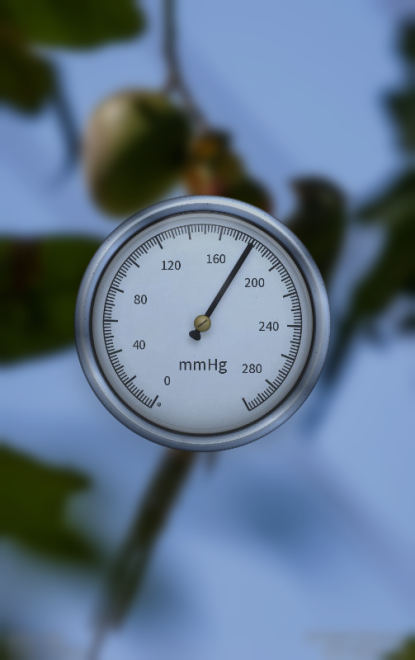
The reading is 180 mmHg
